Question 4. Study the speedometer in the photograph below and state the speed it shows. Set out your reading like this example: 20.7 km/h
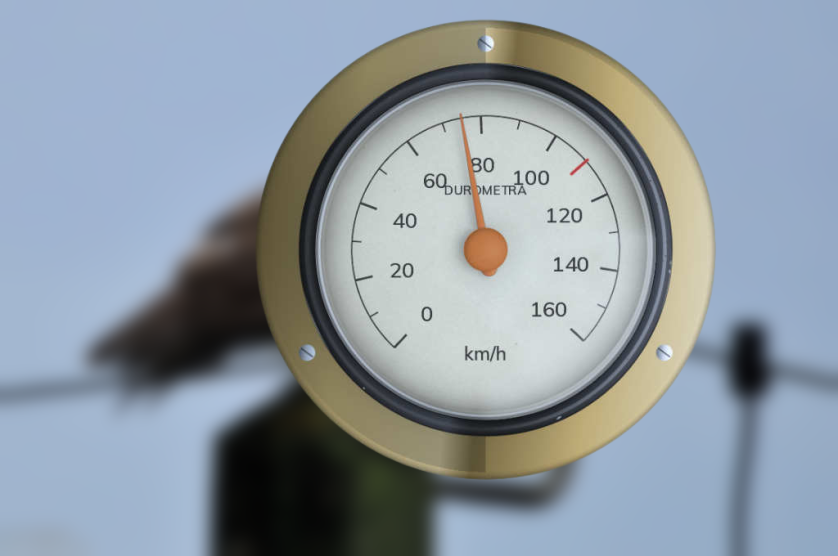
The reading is 75 km/h
